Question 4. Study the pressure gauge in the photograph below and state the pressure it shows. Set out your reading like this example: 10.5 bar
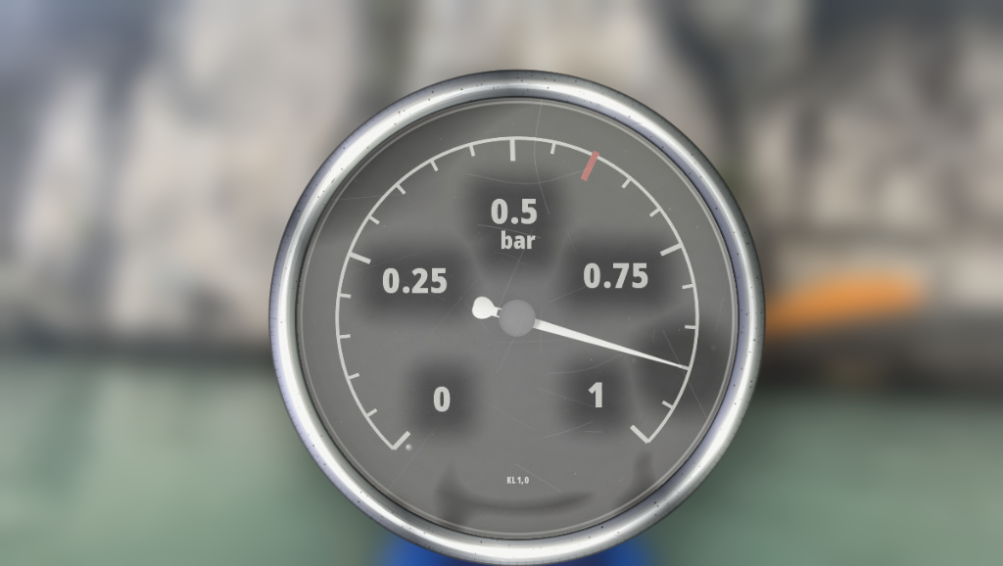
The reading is 0.9 bar
